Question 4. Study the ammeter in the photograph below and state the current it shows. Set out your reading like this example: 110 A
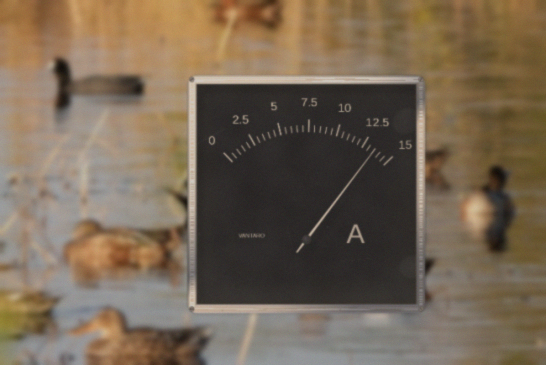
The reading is 13.5 A
